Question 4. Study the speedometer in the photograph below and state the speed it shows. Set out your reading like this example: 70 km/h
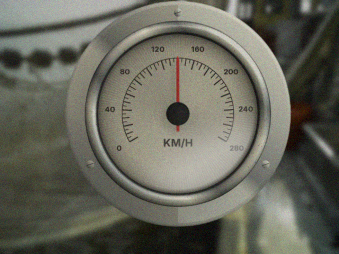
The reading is 140 km/h
